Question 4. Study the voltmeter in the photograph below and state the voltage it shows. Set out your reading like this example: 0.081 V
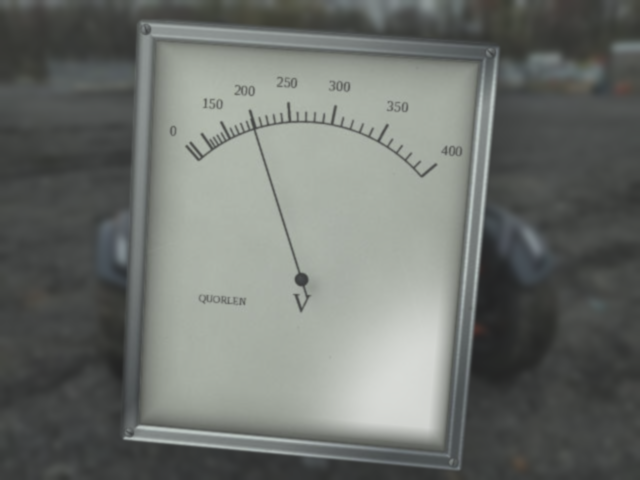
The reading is 200 V
